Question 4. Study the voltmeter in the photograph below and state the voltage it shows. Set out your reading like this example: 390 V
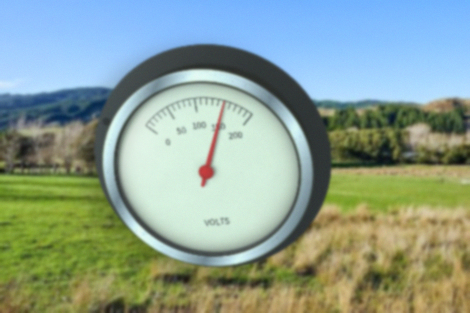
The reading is 150 V
